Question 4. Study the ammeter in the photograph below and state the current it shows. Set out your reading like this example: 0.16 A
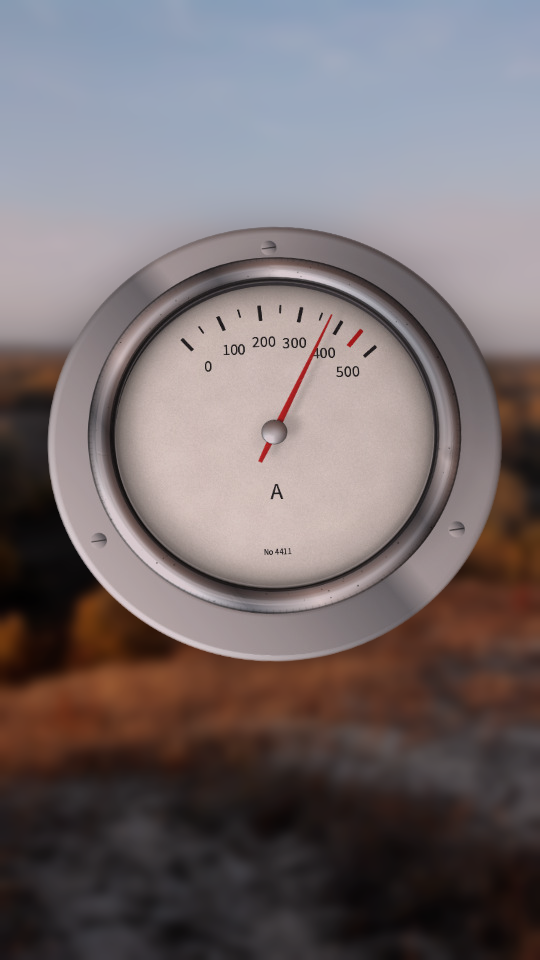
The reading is 375 A
